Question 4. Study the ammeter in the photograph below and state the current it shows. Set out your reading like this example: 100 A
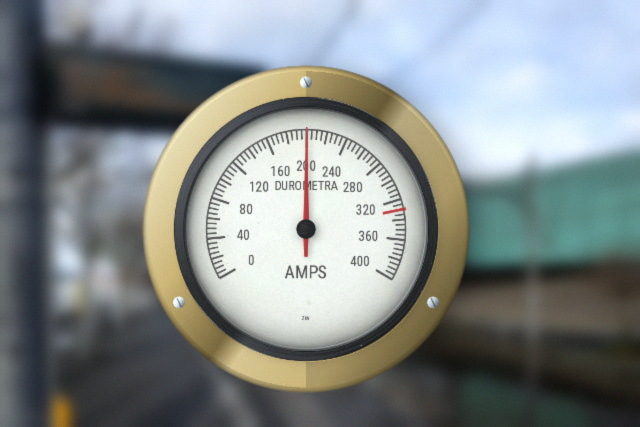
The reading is 200 A
